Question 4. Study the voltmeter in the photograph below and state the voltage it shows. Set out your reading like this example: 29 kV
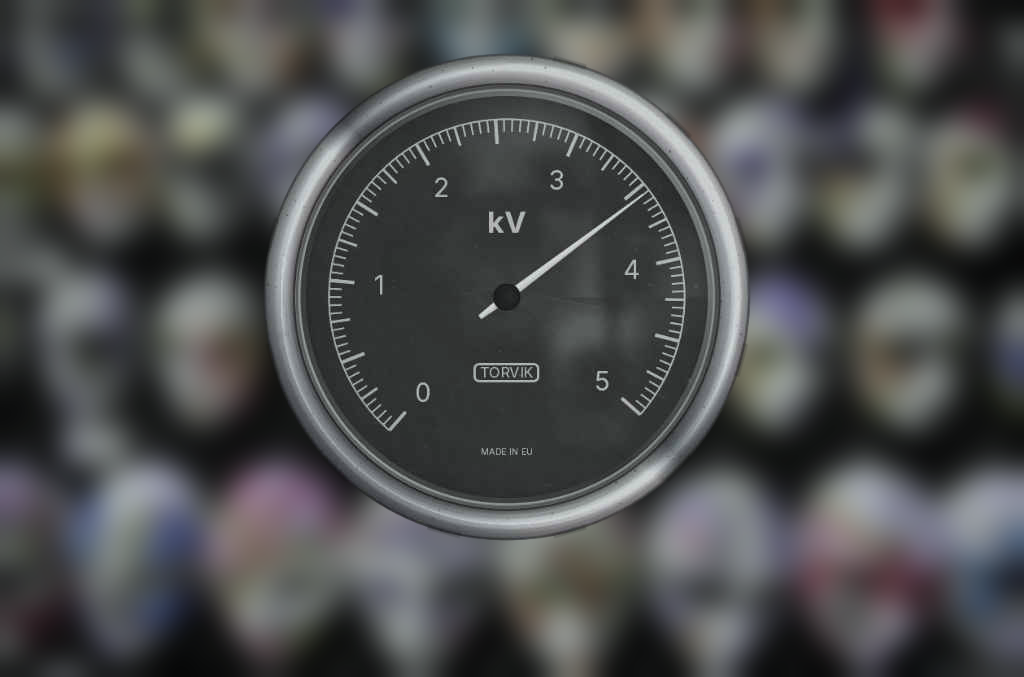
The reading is 3.55 kV
